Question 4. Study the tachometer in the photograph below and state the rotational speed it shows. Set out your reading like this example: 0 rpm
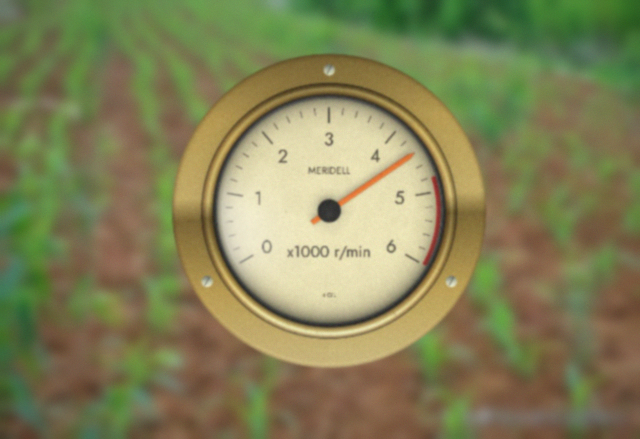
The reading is 4400 rpm
